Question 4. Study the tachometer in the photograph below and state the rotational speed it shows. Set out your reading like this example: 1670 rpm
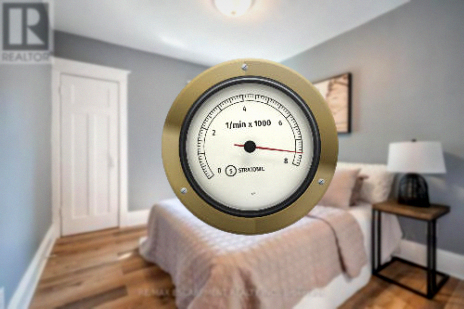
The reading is 7500 rpm
